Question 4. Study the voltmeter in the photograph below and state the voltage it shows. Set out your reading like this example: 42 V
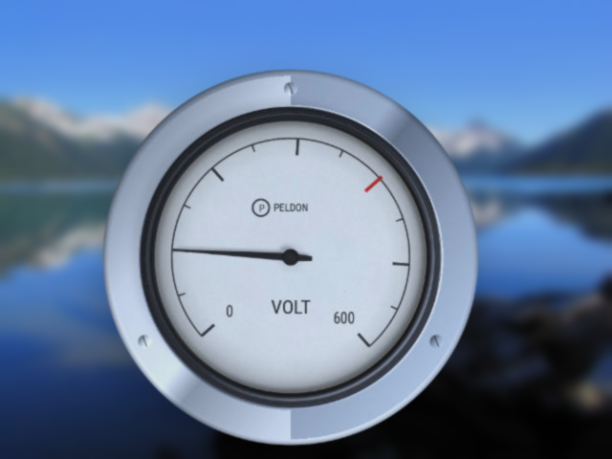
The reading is 100 V
